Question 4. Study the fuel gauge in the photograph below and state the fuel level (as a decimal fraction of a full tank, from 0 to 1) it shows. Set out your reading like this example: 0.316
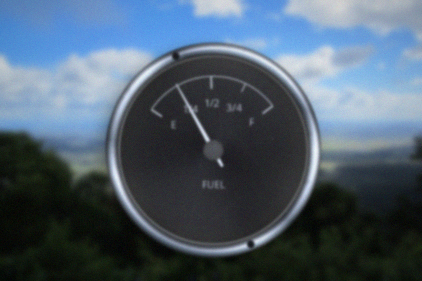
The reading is 0.25
